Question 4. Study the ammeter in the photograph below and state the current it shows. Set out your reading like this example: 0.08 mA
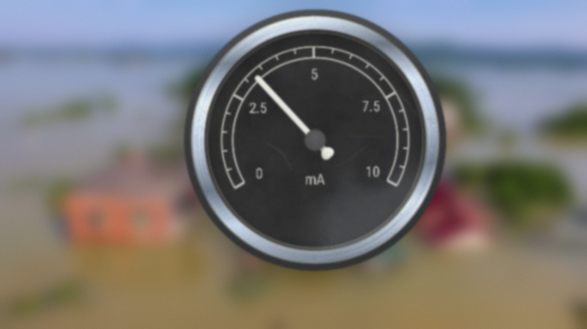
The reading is 3.25 mA
